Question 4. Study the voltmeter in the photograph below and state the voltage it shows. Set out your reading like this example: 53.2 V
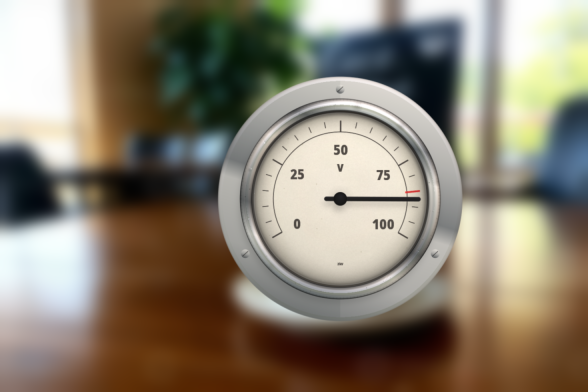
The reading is 87.5 V
